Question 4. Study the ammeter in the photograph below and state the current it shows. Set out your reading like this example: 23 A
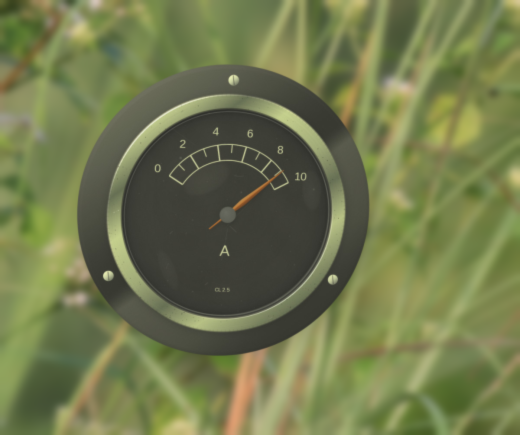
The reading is 9 A
